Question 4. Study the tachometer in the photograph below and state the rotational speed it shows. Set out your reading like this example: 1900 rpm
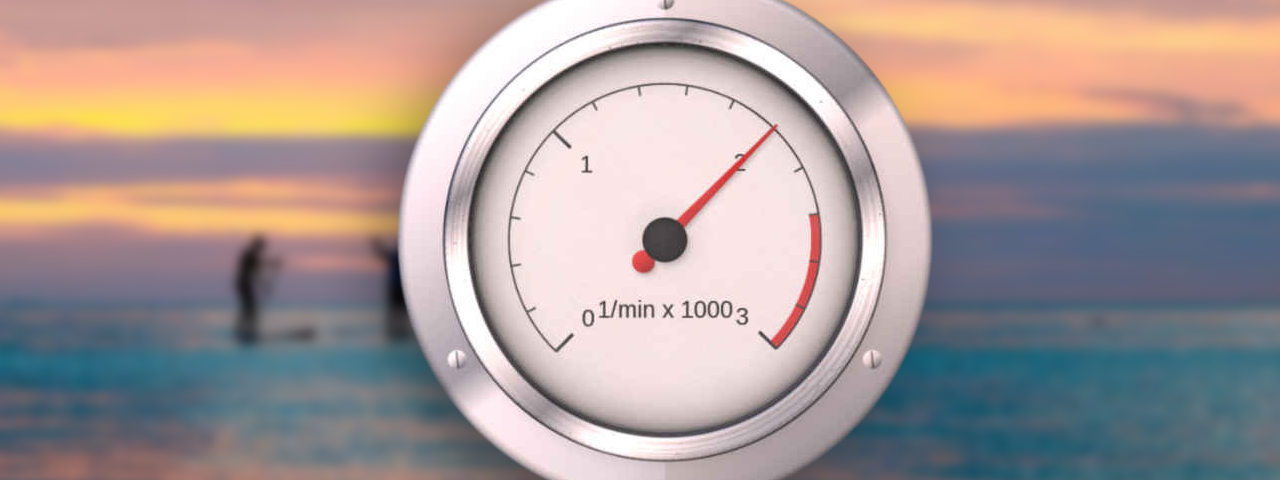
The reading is 2000 rpm
